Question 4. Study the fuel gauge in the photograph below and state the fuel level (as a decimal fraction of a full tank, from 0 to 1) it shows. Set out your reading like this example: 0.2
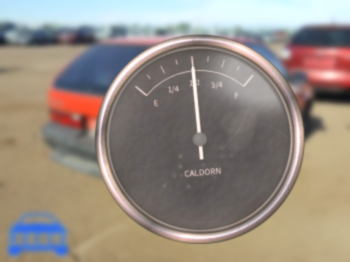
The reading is 0.5
